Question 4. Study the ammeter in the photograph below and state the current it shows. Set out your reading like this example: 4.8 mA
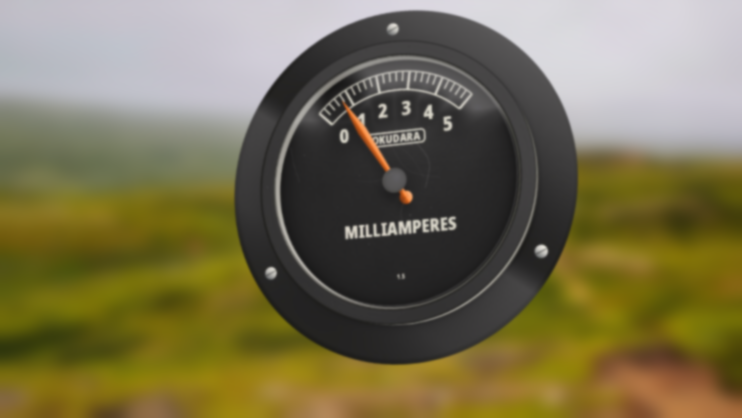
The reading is 0.8 mA
